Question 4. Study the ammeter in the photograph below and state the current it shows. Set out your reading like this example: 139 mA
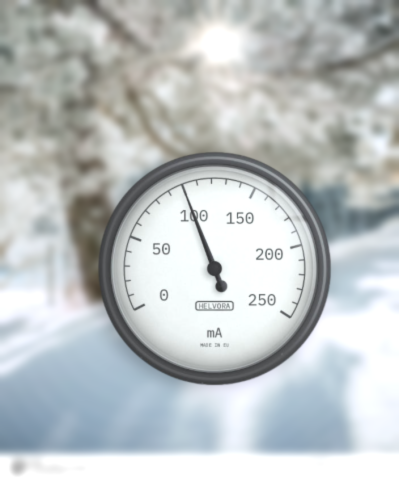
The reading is 100 mA
